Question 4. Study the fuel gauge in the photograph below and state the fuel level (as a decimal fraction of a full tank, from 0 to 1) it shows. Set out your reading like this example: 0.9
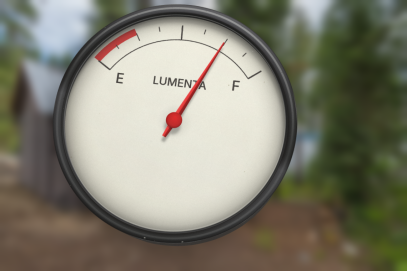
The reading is 0.75
